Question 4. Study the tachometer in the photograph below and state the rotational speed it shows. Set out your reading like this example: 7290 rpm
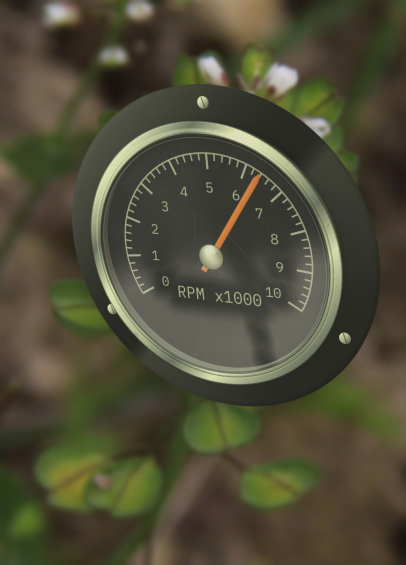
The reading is 6400 rpm
